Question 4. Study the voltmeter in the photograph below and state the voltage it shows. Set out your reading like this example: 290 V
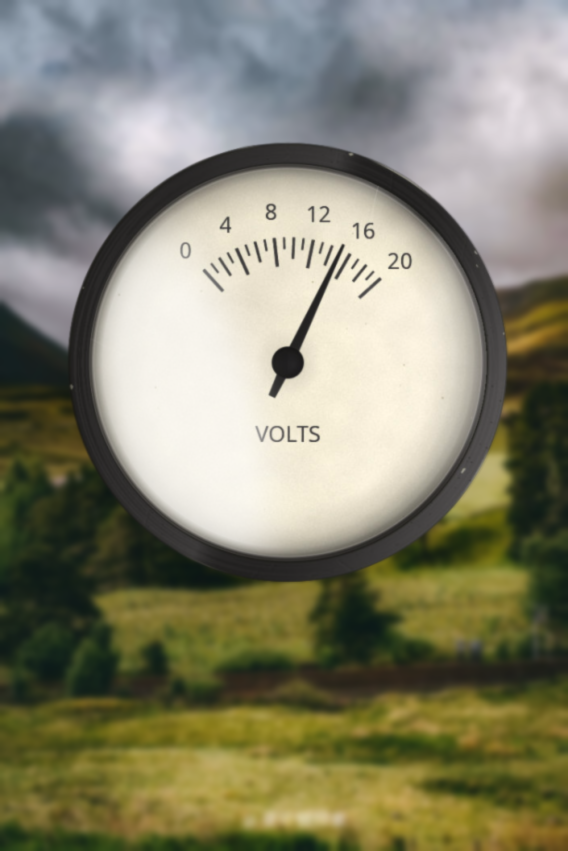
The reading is 15 V
